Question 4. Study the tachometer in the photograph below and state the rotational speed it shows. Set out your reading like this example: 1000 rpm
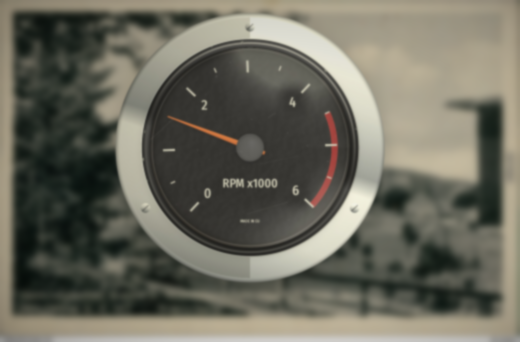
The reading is 1500 rpm
